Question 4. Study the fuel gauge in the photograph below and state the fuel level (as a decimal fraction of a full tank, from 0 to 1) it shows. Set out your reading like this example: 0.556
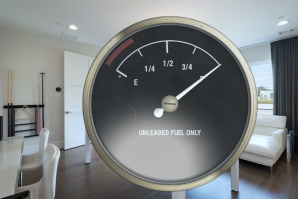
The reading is 1
